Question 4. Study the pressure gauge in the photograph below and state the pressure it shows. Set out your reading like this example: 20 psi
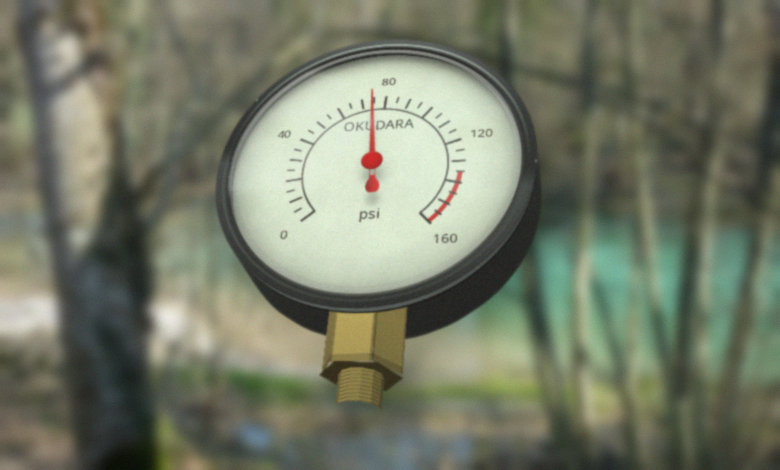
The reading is 75 psi
